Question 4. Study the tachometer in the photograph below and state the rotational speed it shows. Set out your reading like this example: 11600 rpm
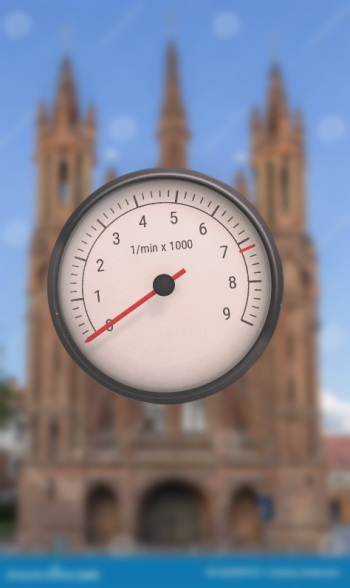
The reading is 0 rpm
